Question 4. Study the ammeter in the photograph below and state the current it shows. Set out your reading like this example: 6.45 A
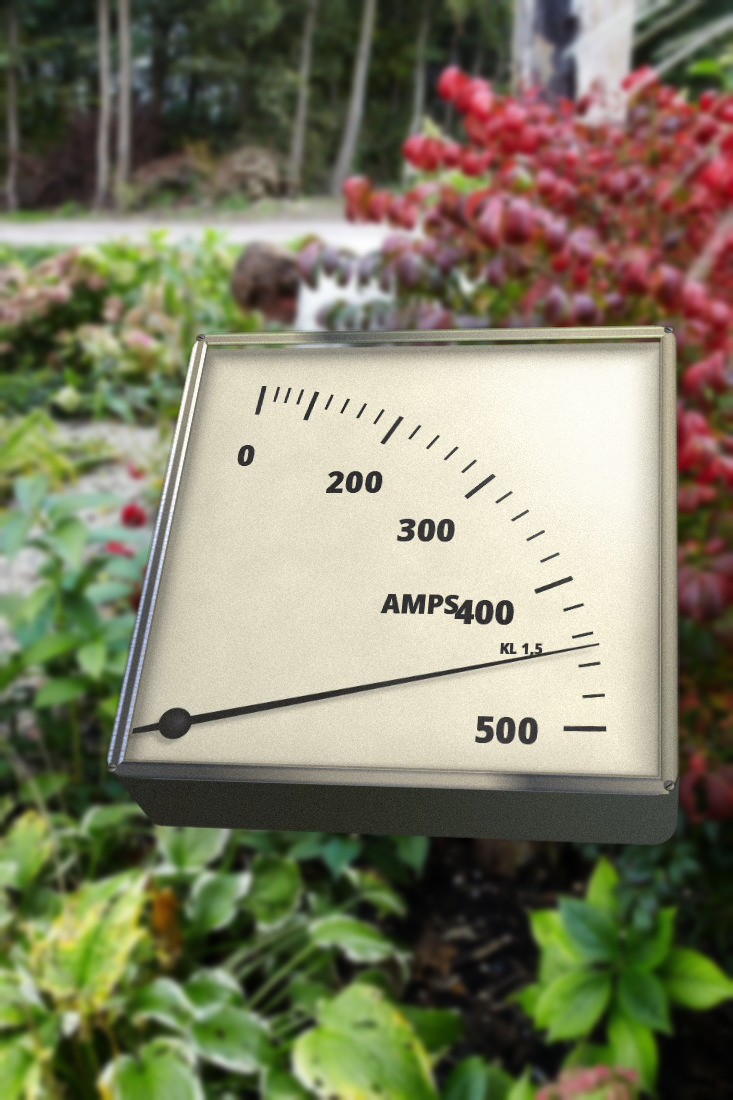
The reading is 450 A
